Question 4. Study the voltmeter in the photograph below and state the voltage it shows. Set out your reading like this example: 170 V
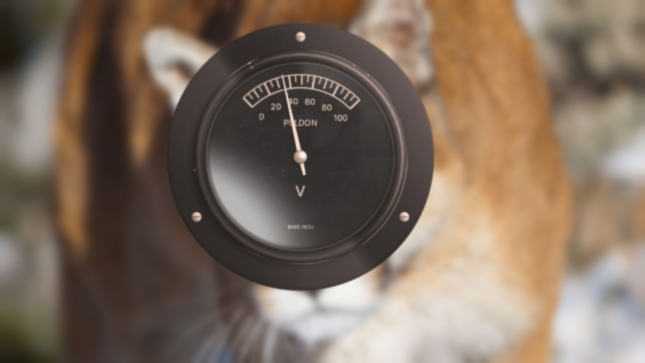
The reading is 35 V
